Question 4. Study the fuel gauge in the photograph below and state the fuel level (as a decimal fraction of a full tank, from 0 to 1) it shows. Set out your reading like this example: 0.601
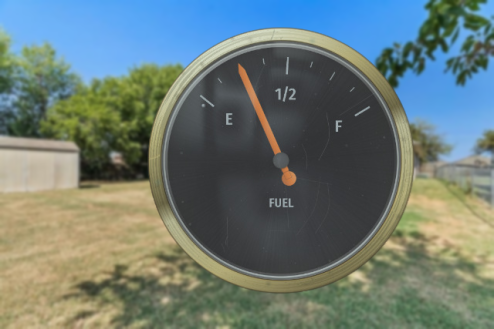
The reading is 0.25
